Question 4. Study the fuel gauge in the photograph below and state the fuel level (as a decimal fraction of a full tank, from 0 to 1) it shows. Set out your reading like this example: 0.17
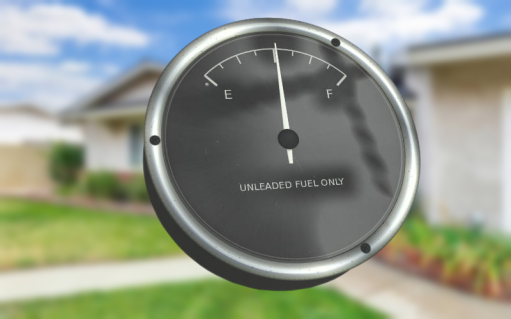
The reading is 0.5
